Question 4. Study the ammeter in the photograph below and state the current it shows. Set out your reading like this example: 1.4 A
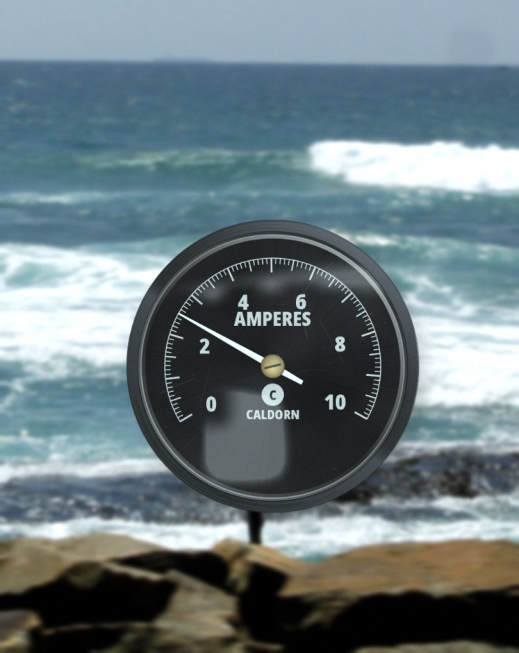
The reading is 2.5 A
